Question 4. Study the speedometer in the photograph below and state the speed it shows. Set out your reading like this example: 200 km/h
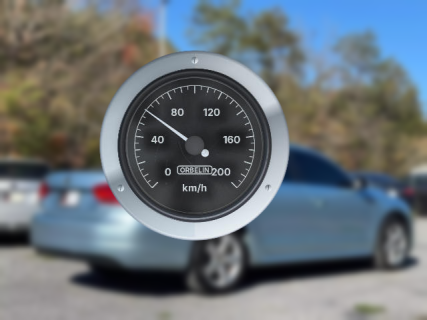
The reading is 60 km/h
